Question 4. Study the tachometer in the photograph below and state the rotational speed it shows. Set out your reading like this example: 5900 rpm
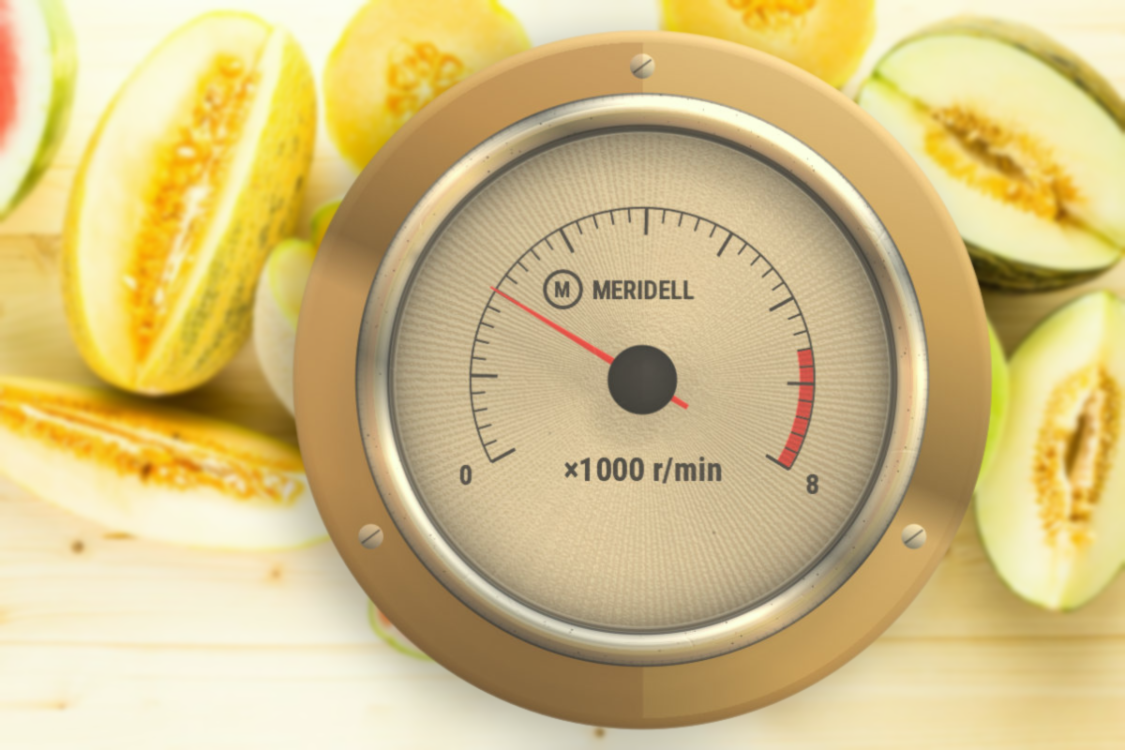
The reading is 2000 rpm
